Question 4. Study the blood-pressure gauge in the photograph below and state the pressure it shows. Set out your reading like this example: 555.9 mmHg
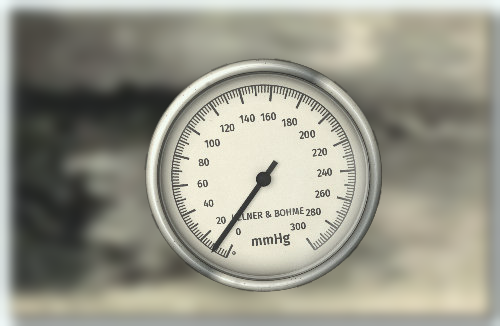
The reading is 10 mmHg
